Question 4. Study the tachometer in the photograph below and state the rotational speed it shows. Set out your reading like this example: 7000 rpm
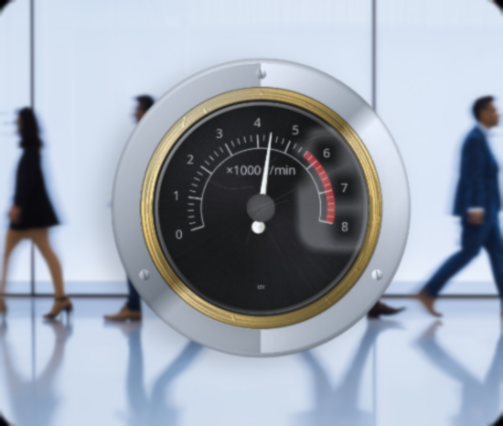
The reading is 4400 rpm
